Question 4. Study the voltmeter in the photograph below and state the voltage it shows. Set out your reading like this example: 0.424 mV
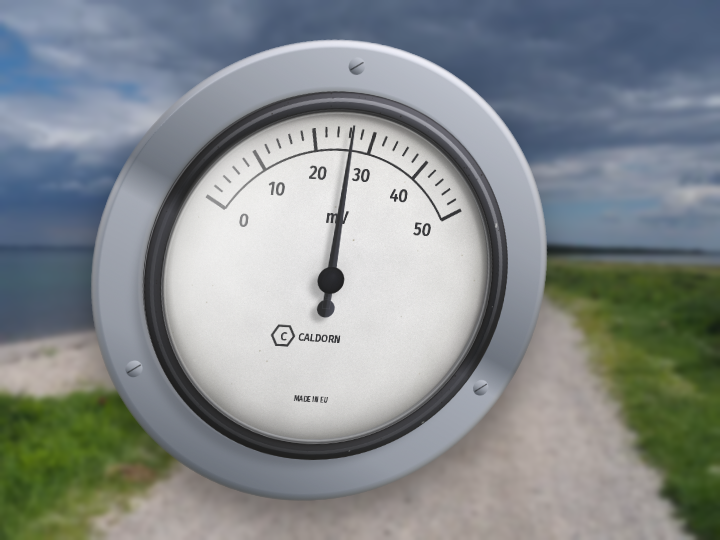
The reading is 26 mV
